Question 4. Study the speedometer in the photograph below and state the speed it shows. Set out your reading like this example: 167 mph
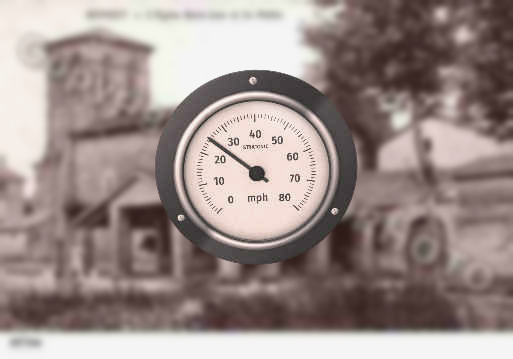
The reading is 25 mph
